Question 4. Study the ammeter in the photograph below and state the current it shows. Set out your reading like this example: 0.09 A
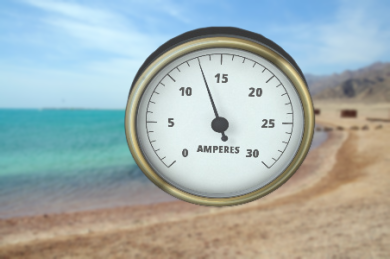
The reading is 13 A
